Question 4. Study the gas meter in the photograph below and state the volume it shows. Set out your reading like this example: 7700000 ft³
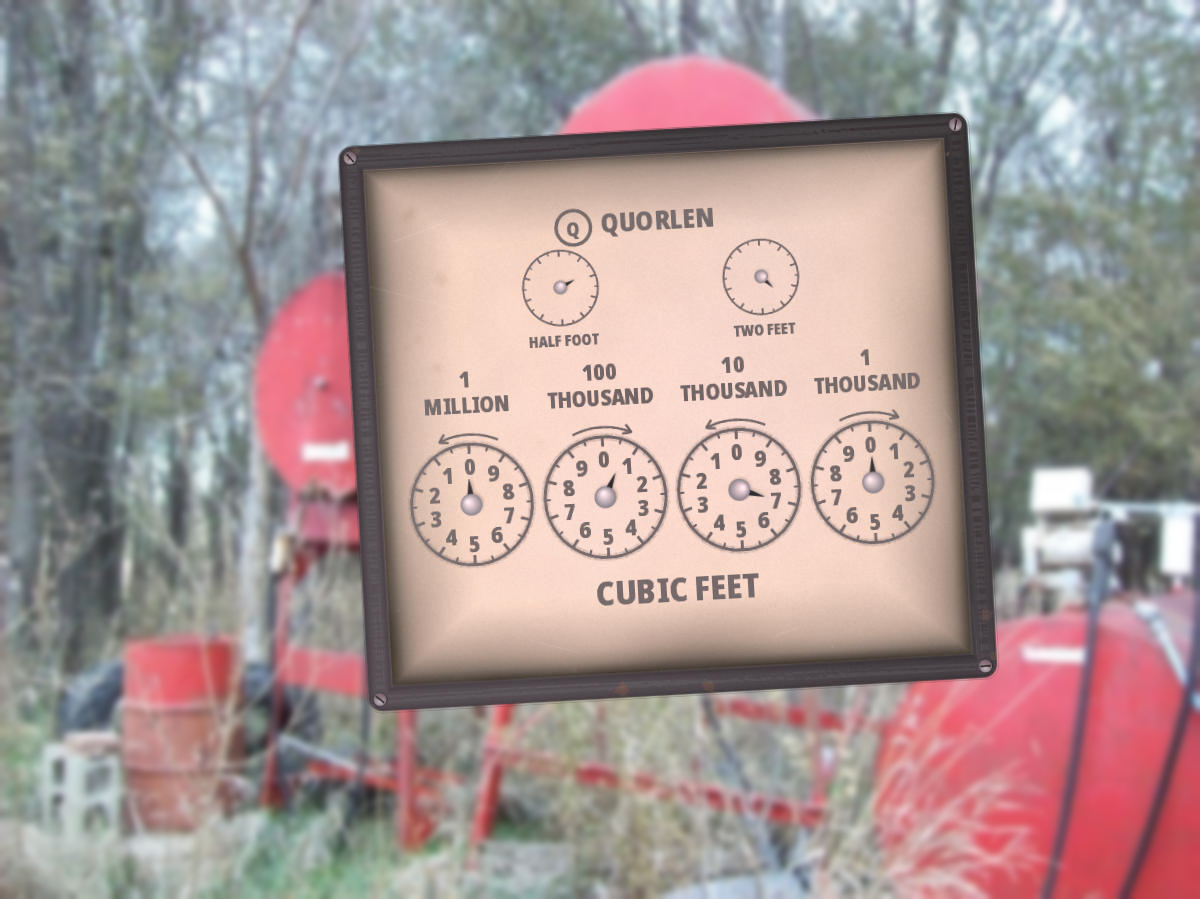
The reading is 7000 ft³
